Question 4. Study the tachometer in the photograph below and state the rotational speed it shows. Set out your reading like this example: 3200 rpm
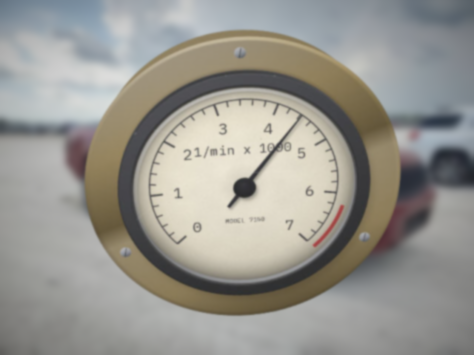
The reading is 4400 rpm
